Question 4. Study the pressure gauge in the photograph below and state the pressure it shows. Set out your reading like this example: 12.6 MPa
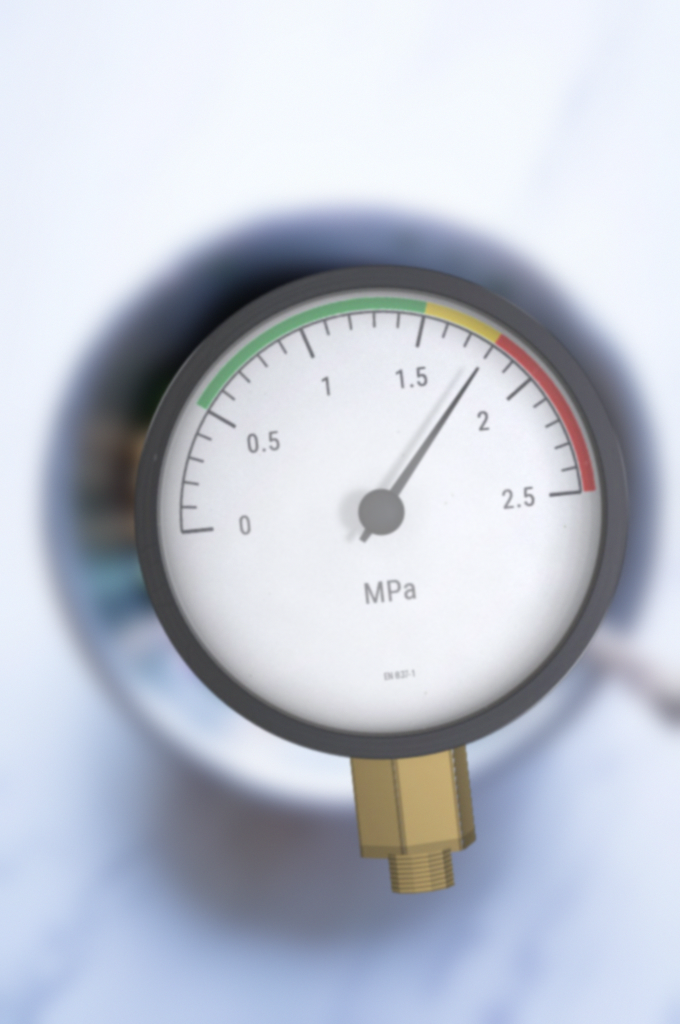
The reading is 1.8 MPa
